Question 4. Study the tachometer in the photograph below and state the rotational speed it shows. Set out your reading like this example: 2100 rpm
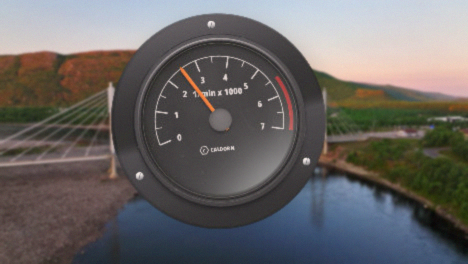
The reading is 2500 rpm
